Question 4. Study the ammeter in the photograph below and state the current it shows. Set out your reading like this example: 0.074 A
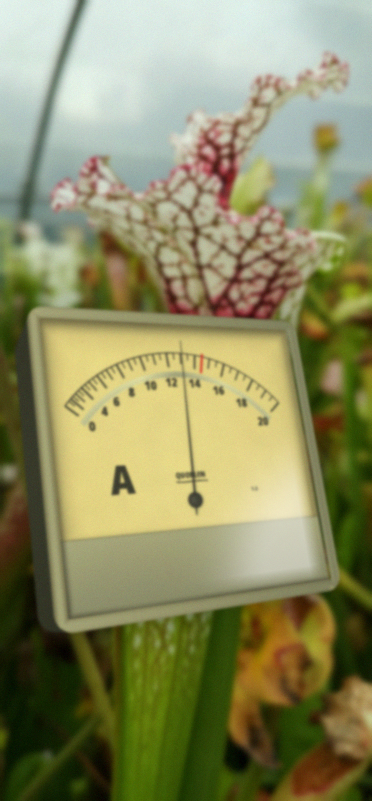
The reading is 13 A
